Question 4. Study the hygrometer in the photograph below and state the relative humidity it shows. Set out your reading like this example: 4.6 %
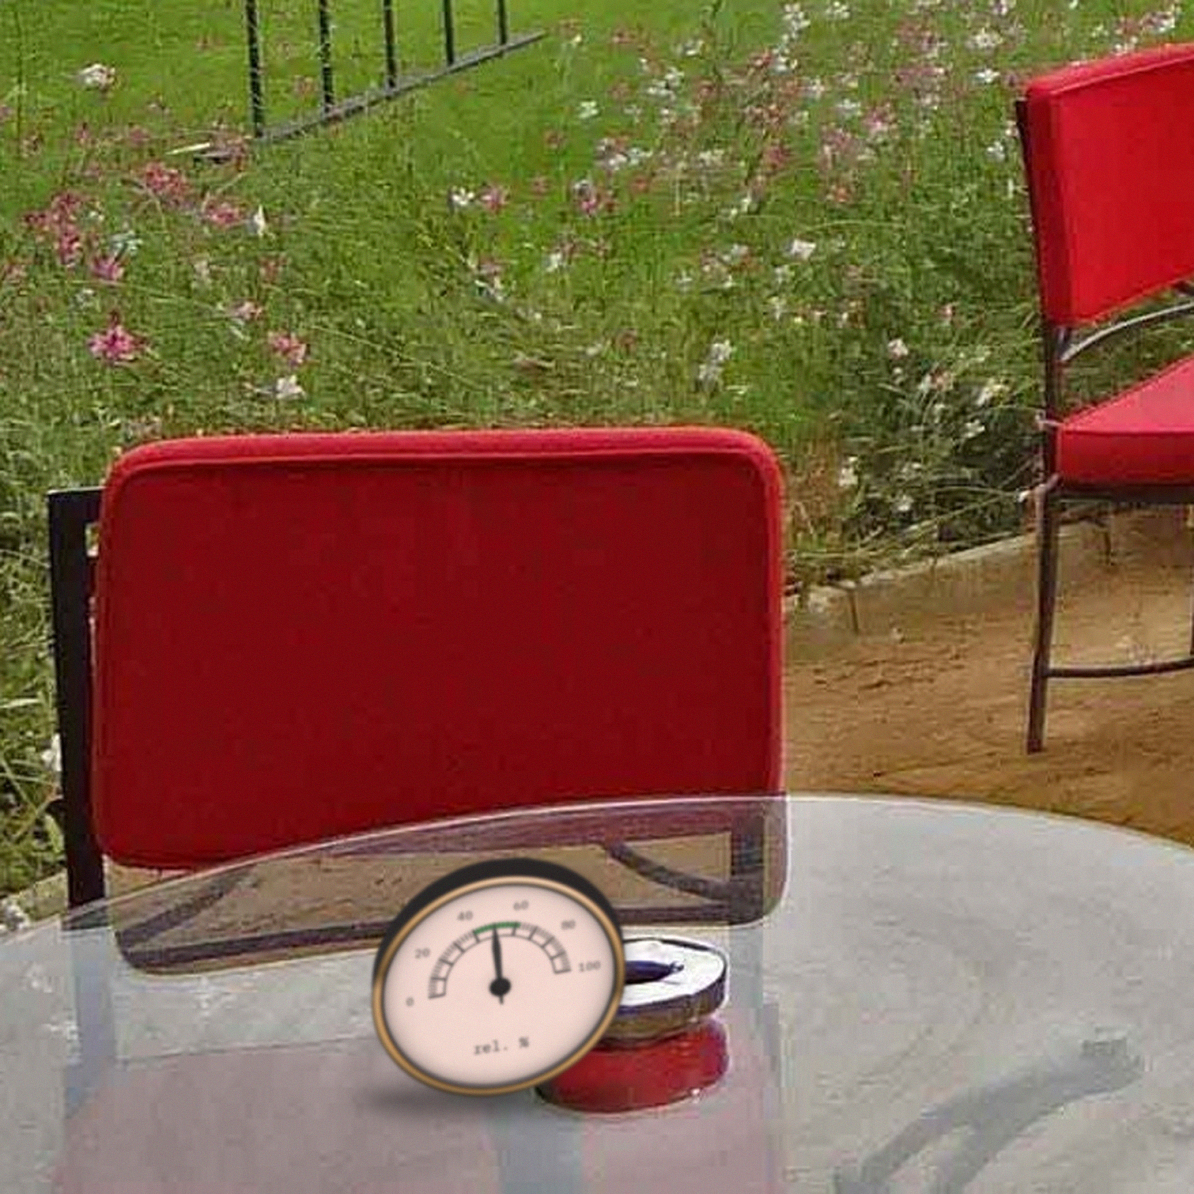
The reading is 50 %
